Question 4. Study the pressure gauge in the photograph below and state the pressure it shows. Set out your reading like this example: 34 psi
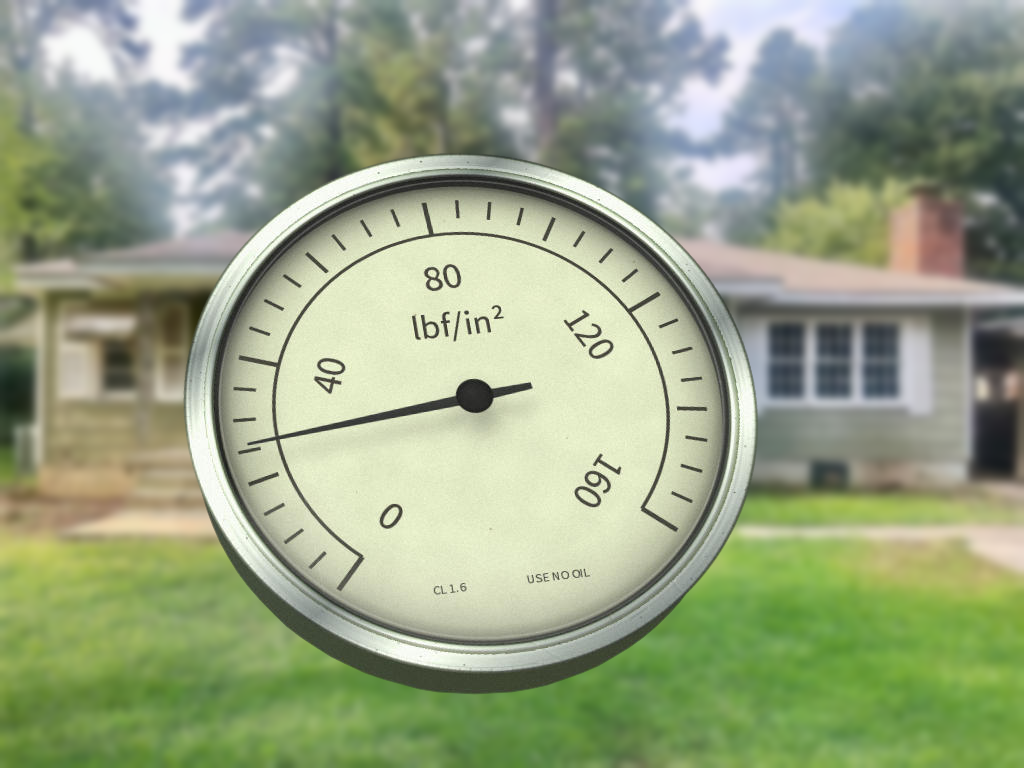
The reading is 25 psi
